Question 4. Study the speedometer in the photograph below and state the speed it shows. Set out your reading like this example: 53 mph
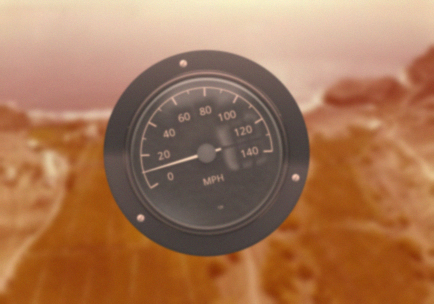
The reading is 10 mph
